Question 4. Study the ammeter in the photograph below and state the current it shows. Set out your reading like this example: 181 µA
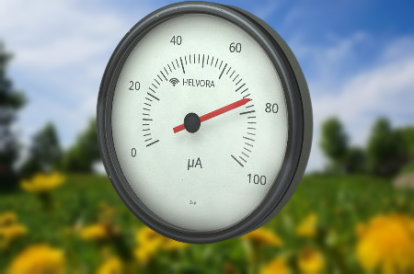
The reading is 76 µA
